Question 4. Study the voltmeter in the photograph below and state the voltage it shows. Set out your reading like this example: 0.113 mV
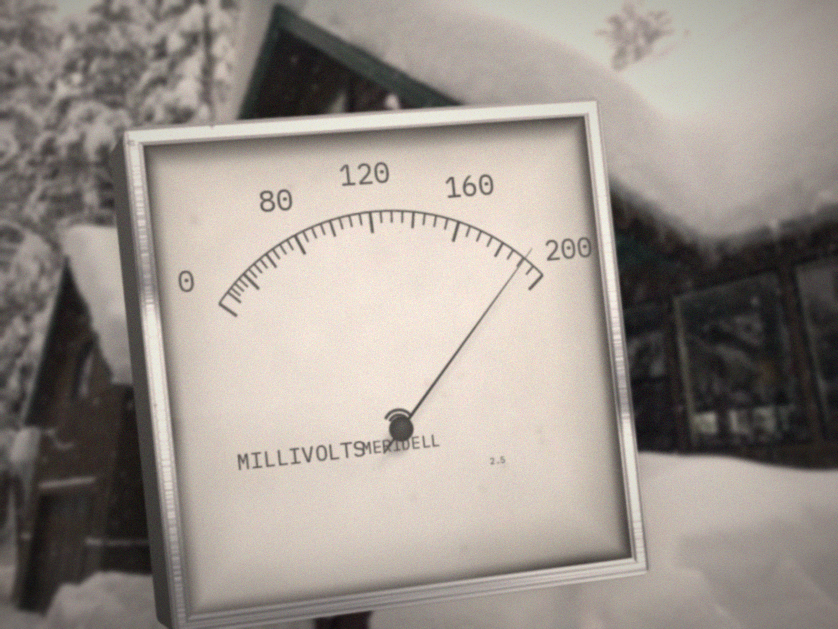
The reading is 190 mV
